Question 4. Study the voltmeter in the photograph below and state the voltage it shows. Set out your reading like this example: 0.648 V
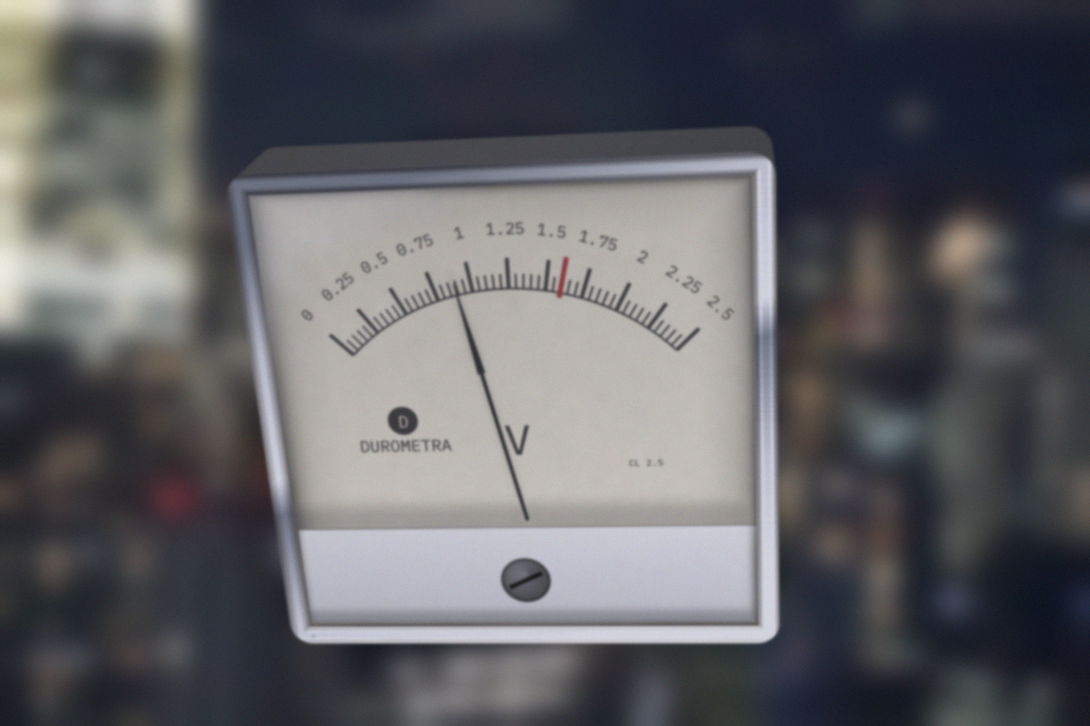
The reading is 0.9 V
